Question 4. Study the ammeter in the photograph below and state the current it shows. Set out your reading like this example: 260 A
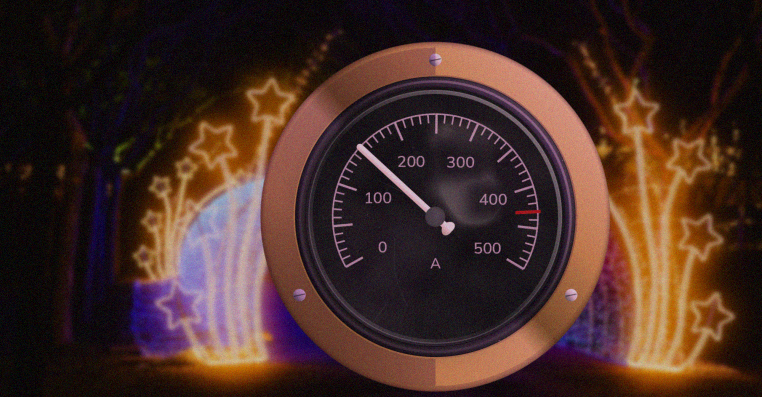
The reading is 150 A
